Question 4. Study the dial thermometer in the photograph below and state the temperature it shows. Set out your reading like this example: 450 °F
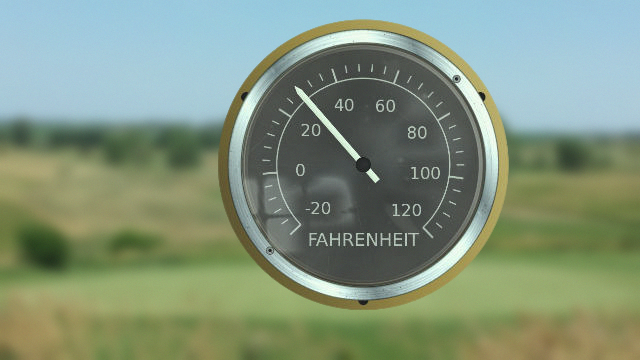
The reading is 28 °F
